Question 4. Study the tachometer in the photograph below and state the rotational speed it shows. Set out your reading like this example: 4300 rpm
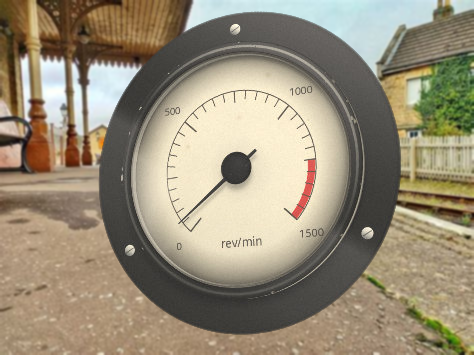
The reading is 50 rpm
